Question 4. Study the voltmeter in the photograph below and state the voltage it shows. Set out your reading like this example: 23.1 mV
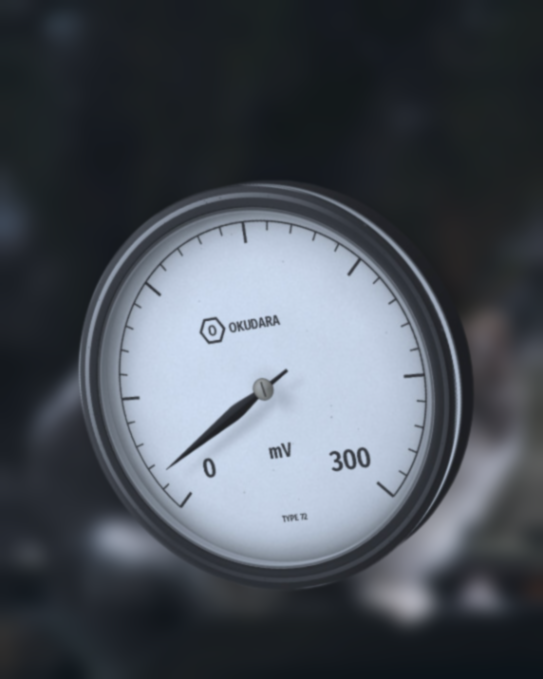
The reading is 15 mV
